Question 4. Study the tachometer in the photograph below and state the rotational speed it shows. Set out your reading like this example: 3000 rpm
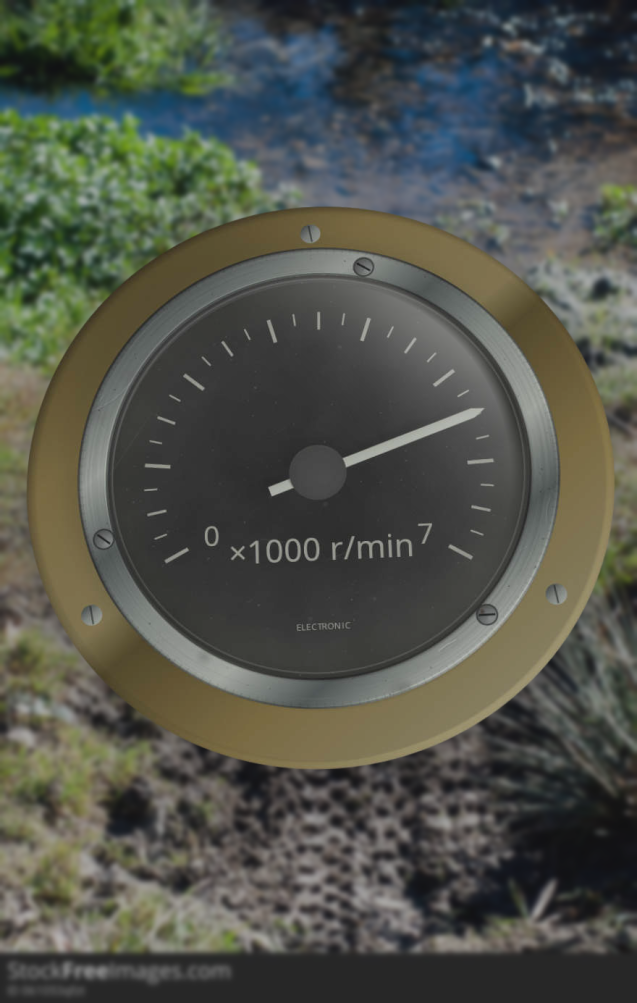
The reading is 5500 rpm
